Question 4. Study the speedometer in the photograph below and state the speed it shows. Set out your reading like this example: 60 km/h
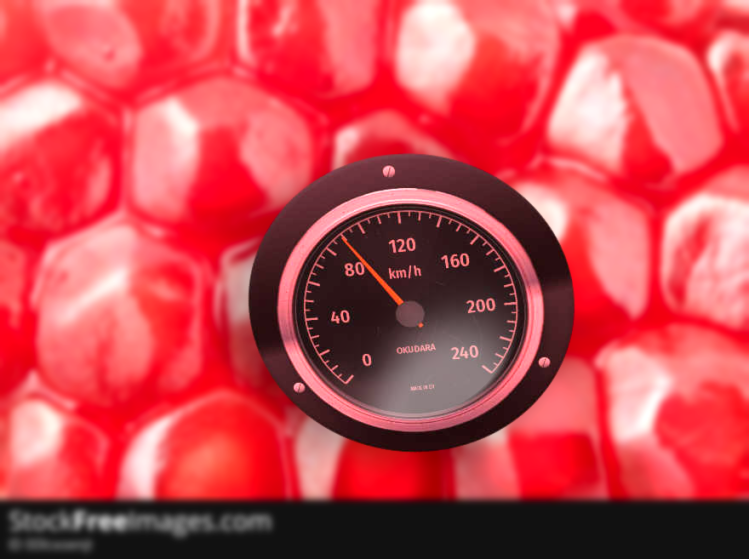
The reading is 90 km/h
